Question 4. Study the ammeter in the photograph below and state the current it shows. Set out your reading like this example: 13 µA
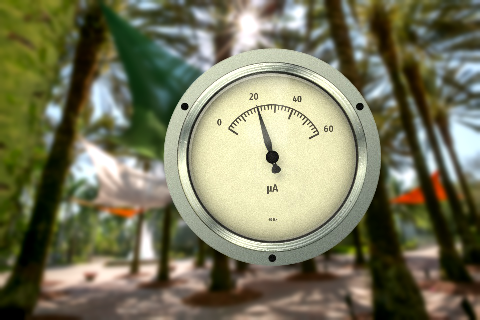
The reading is 20 µA
